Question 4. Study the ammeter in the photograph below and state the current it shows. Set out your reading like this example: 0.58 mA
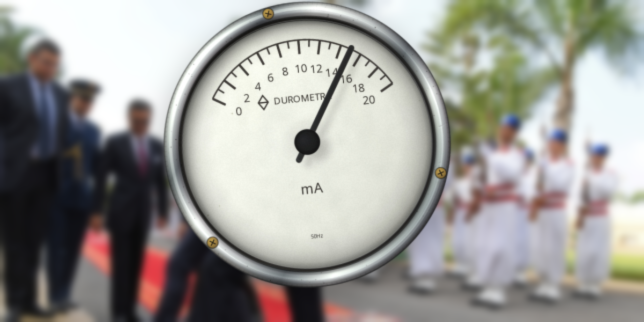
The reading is 15 mA
